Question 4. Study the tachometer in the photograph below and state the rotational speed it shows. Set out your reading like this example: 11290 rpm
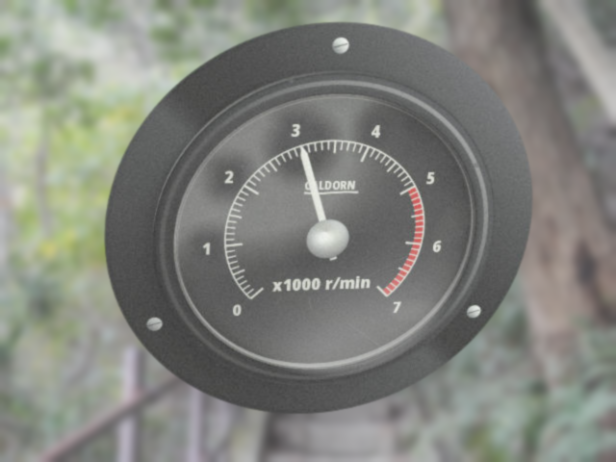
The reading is 3000 rpm
